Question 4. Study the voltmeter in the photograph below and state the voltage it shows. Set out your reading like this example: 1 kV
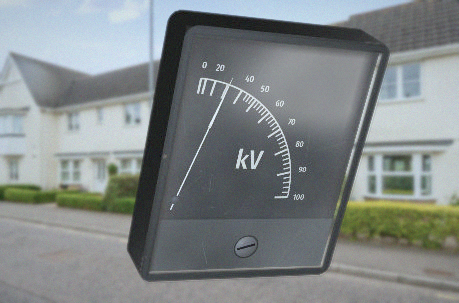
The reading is 30 kV
